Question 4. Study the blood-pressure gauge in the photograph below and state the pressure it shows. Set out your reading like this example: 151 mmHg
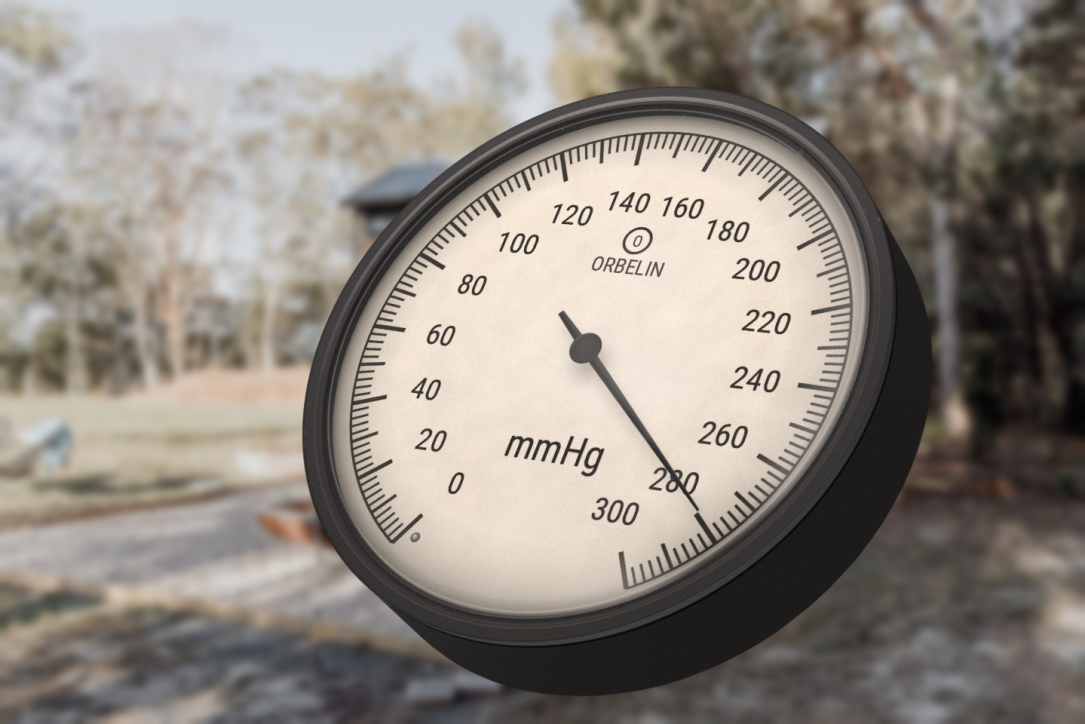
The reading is 279 mmHg
